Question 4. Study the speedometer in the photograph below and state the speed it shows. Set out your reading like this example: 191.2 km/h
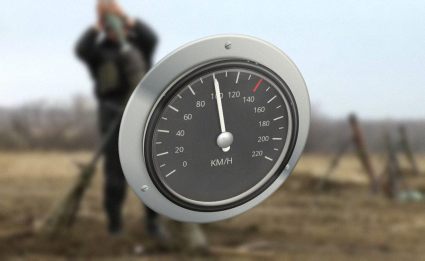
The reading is 100 km/h
